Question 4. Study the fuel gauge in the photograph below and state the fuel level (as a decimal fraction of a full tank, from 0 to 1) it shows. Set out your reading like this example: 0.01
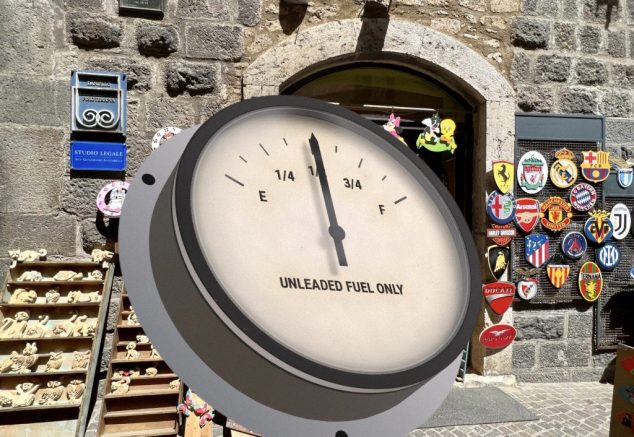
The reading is 0.5
